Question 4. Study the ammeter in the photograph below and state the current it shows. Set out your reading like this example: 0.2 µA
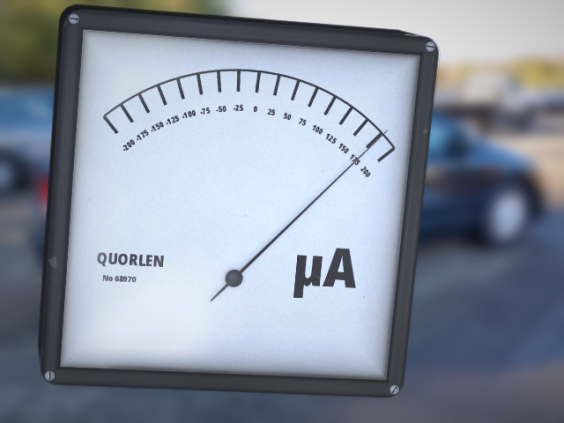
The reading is 175 µA
